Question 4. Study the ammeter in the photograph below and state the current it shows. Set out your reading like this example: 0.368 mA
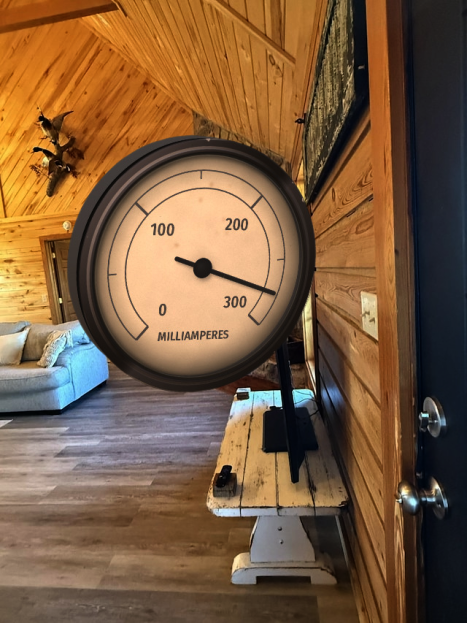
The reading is 275 mA
